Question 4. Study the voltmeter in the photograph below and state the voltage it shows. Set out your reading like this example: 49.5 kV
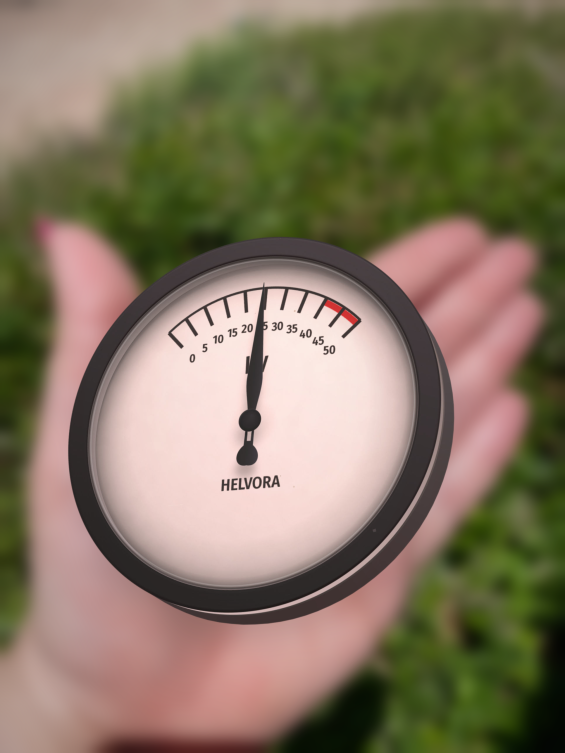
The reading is 25 kV
